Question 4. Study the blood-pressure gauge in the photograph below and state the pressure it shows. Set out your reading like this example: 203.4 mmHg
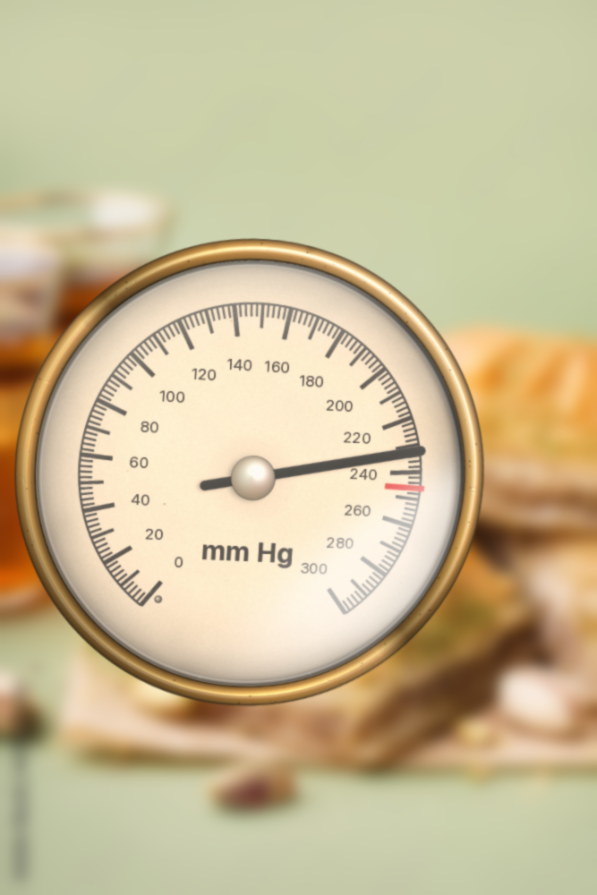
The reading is 232 mmHg
